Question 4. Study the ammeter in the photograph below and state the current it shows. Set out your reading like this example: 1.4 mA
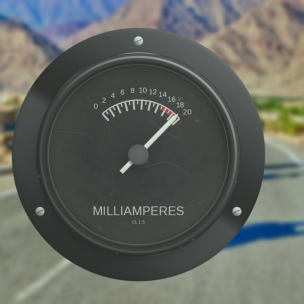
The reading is 19 mA
